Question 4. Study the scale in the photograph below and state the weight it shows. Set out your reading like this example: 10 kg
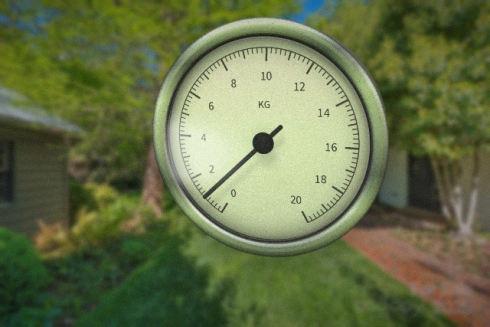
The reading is 1 kg
